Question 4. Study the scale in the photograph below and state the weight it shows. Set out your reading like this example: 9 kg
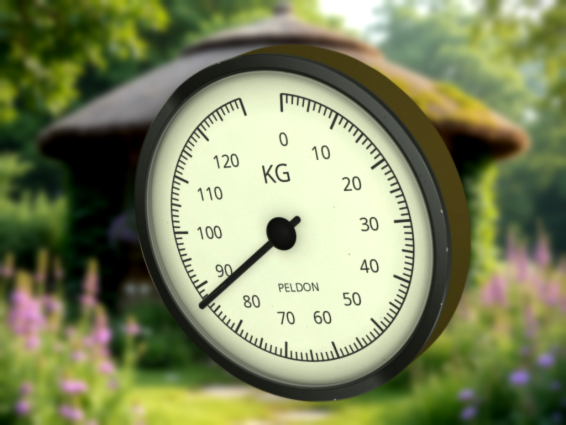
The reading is 87 kg
